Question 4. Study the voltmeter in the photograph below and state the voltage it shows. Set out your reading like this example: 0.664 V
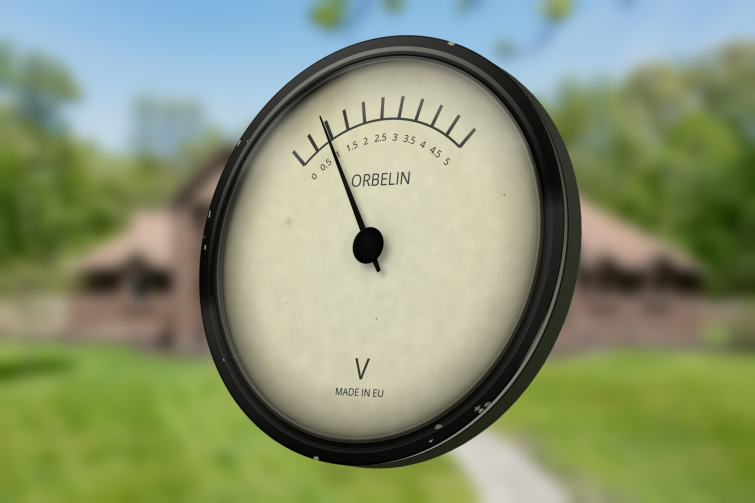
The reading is 1 V
